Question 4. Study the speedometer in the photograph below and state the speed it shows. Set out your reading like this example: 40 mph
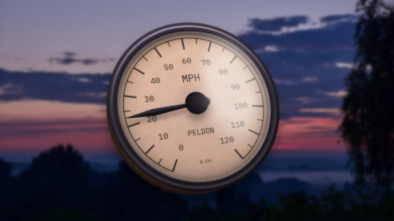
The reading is 22.5 mph
